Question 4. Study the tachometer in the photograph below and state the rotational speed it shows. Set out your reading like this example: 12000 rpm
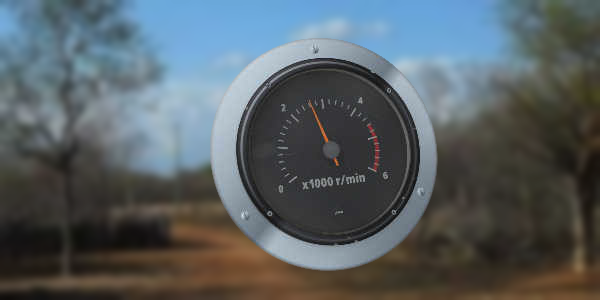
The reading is 2600 rpm
